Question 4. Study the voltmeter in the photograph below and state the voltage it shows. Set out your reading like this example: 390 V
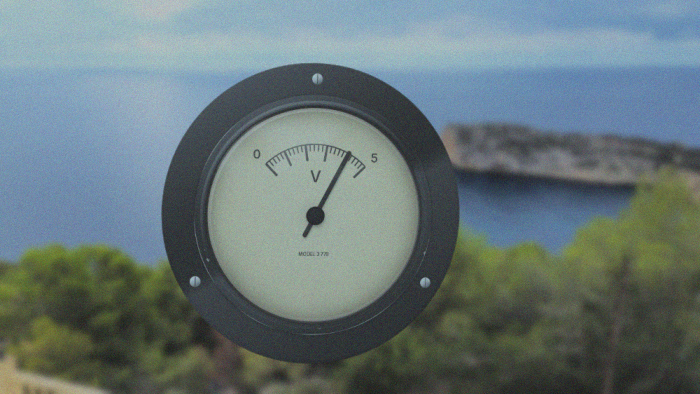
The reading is 4 V
